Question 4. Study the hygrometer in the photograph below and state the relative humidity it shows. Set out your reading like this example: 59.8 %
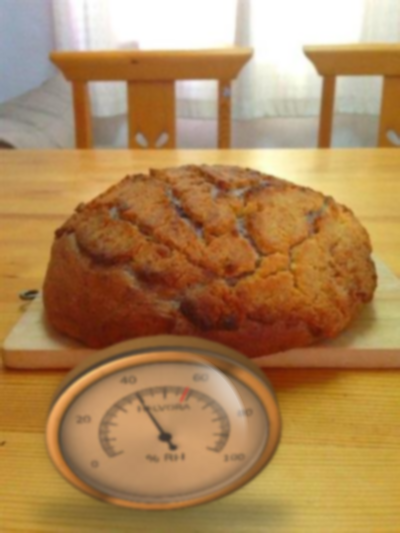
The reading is 40 %
